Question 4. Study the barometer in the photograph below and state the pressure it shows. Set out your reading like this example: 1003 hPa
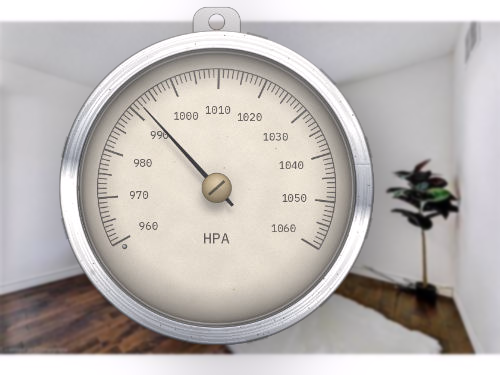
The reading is 992 hPa
